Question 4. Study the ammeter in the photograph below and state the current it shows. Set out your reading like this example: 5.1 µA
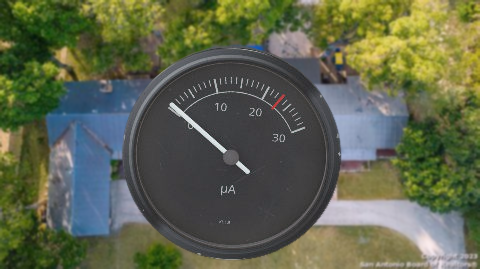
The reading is 1 µA
